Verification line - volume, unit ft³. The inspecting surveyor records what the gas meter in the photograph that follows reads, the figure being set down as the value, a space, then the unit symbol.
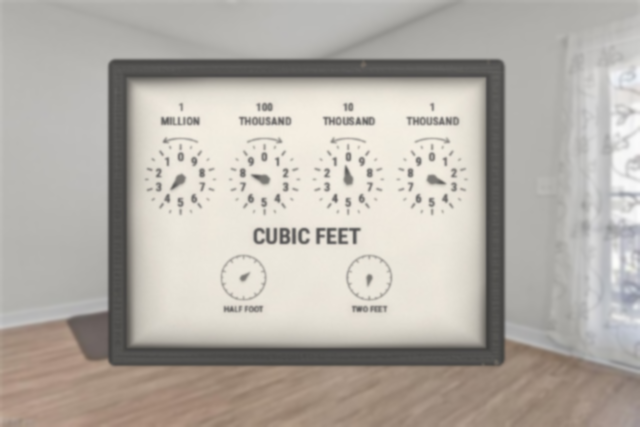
380300 ft³
